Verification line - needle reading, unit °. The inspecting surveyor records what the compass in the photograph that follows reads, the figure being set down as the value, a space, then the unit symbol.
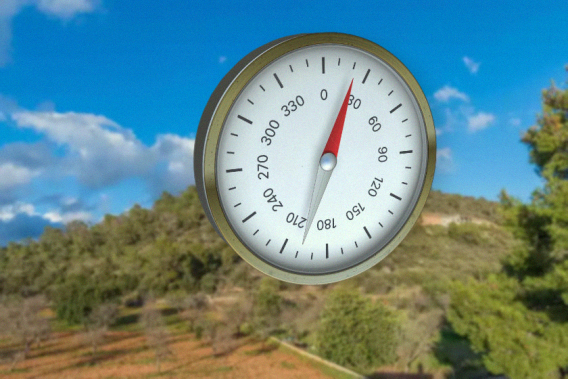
20 °
